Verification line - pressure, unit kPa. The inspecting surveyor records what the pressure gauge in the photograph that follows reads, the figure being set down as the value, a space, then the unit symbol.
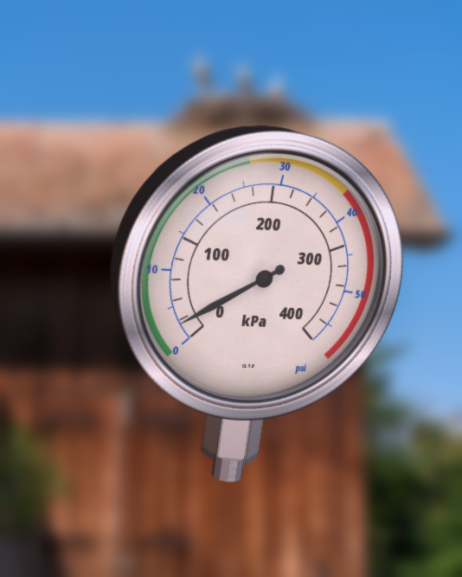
20 kPa
